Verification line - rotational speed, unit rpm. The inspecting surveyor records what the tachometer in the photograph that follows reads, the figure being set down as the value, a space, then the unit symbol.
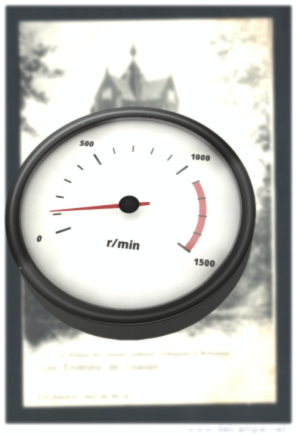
100 rpm
